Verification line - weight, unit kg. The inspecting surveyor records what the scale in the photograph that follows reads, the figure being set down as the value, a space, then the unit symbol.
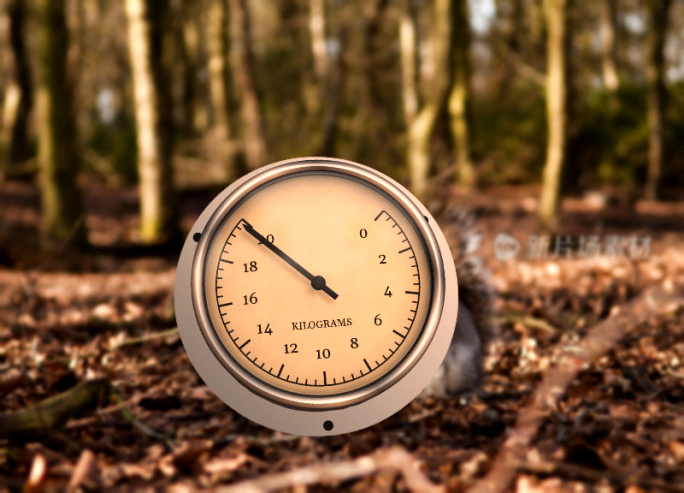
19.8 kg
